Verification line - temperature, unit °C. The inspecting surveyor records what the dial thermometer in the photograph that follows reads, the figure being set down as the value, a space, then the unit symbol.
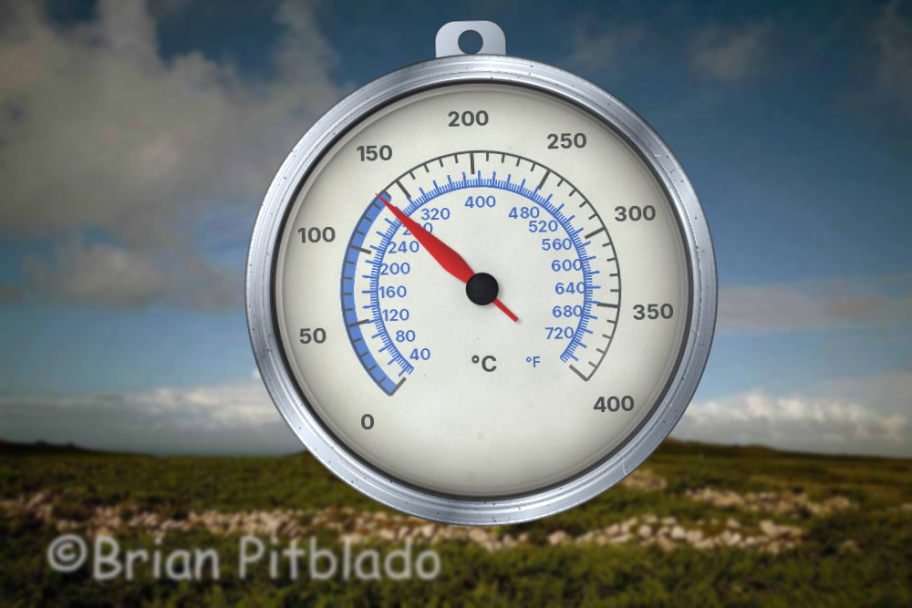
135 °C
